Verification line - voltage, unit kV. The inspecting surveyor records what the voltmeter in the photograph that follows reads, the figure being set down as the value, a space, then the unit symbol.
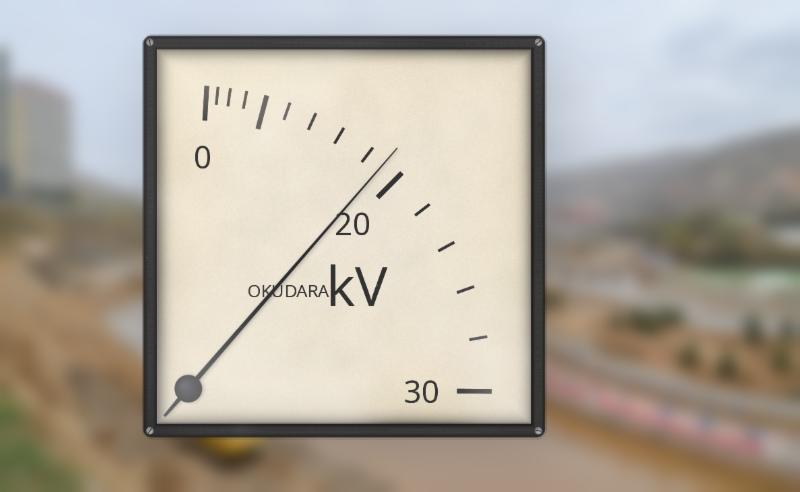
19 kV
